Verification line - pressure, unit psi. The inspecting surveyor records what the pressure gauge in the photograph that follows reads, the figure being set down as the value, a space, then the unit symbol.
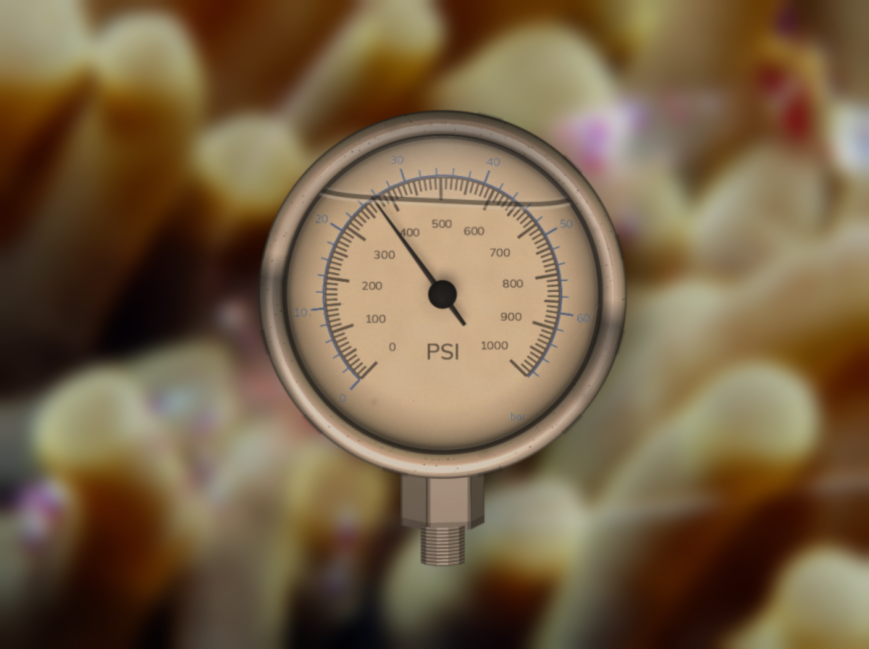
370 psi
